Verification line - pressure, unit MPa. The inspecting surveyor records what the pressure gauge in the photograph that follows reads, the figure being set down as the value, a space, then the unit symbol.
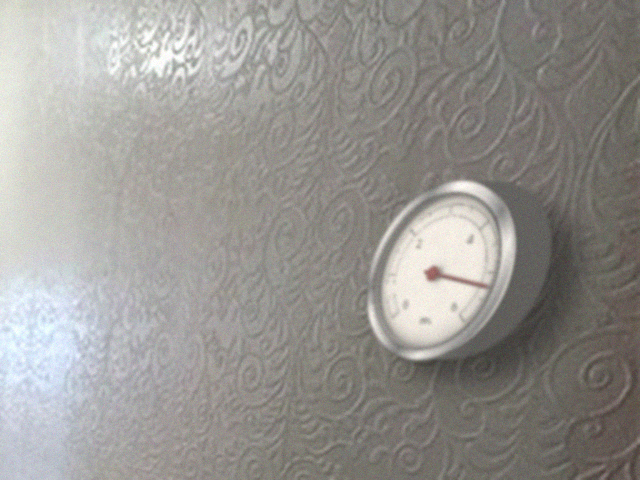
5.25 MPa
